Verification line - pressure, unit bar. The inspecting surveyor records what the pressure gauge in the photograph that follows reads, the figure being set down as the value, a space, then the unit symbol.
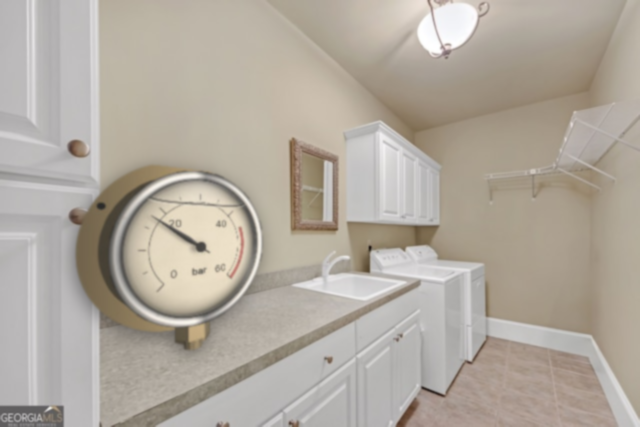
17.5 bar
